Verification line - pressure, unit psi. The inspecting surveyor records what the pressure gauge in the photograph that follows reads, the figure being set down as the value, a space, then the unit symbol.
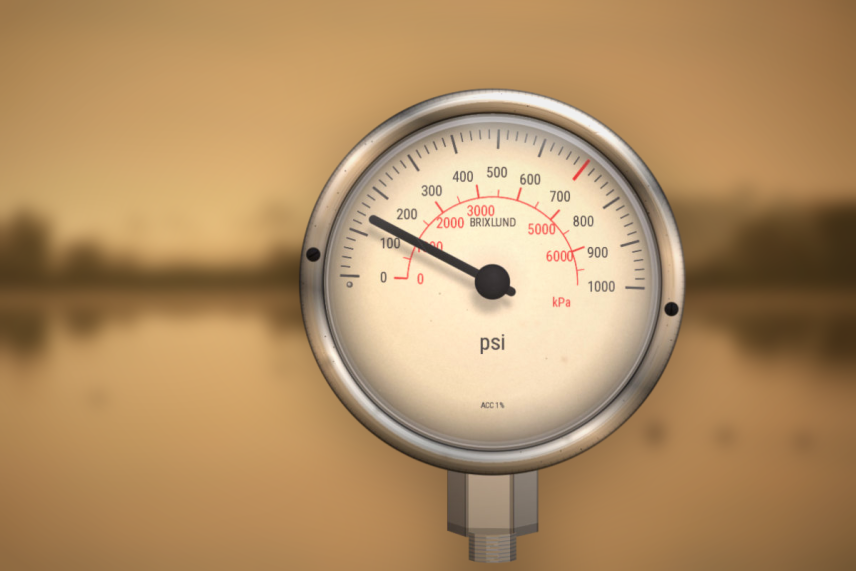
140 psi
